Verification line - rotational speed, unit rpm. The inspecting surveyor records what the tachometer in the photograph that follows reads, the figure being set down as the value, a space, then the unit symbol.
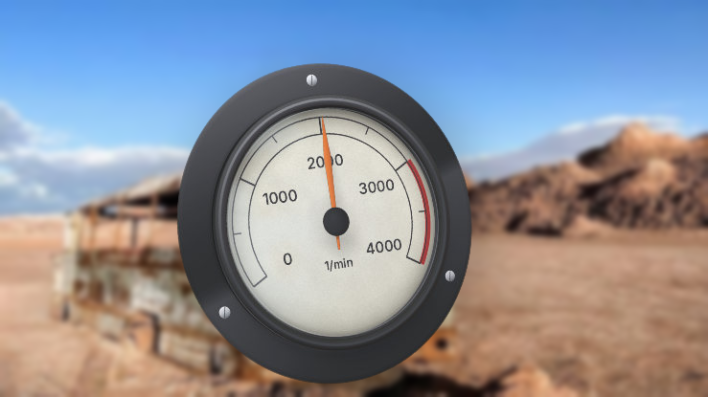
2000 rpm
